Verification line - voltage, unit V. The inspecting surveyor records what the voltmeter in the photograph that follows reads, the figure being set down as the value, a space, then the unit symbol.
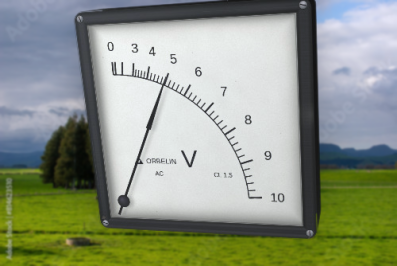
5 V
